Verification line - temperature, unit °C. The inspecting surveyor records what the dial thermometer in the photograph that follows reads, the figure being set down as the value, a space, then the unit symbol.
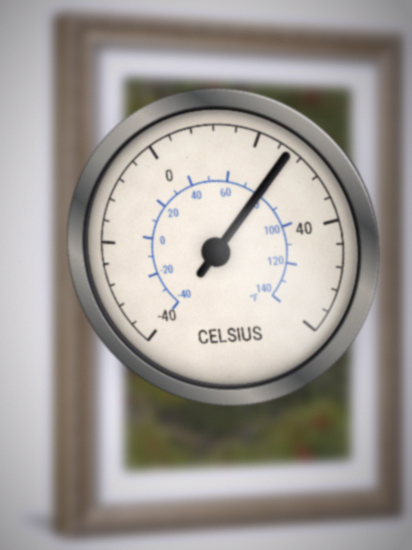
26 °C
